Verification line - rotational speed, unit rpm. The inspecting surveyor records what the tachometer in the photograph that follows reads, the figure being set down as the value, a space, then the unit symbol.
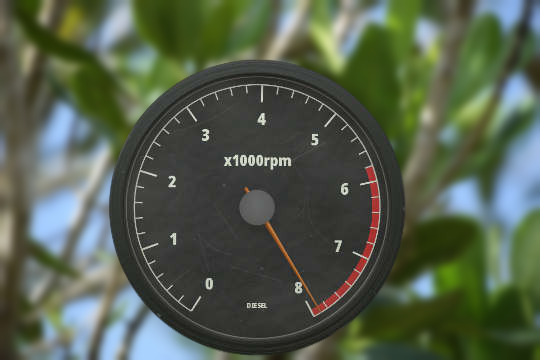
7900 rpm
